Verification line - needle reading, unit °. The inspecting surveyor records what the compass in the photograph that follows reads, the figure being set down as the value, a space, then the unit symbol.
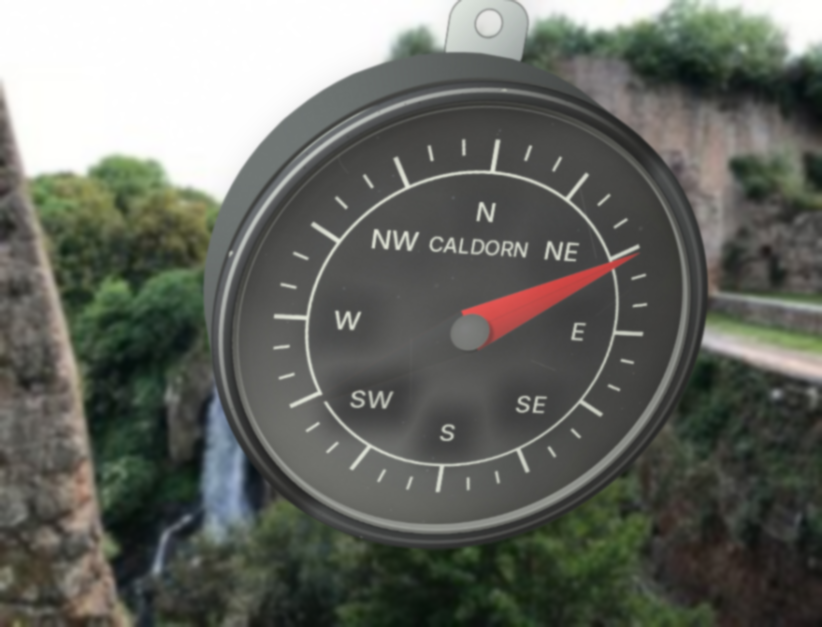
60 °
